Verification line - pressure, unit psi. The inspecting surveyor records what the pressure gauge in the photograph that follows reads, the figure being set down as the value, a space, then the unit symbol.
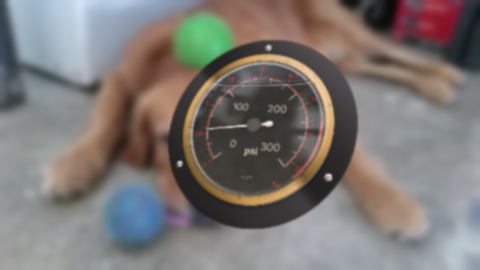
40 psi
